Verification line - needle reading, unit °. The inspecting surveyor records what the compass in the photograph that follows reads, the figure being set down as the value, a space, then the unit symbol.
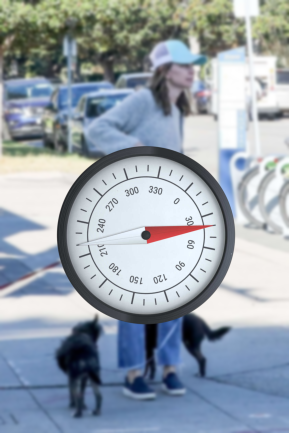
40 °
